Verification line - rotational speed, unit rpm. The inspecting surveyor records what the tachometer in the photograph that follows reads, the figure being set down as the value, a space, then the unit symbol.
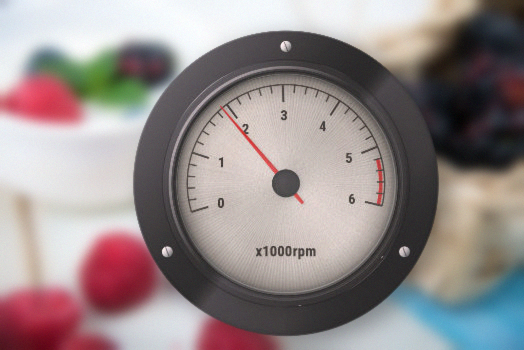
1900 rpm
